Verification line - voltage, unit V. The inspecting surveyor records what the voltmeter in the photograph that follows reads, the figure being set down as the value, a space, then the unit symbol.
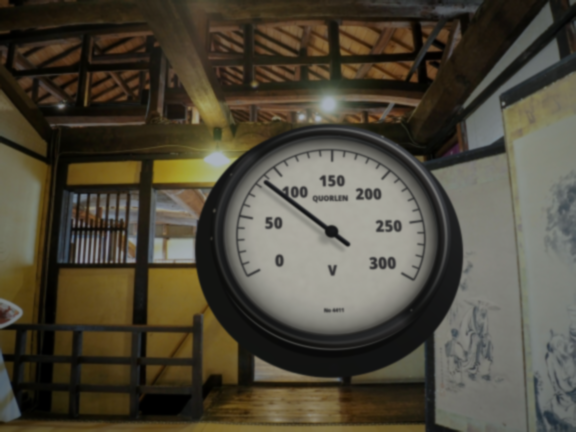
85 V
